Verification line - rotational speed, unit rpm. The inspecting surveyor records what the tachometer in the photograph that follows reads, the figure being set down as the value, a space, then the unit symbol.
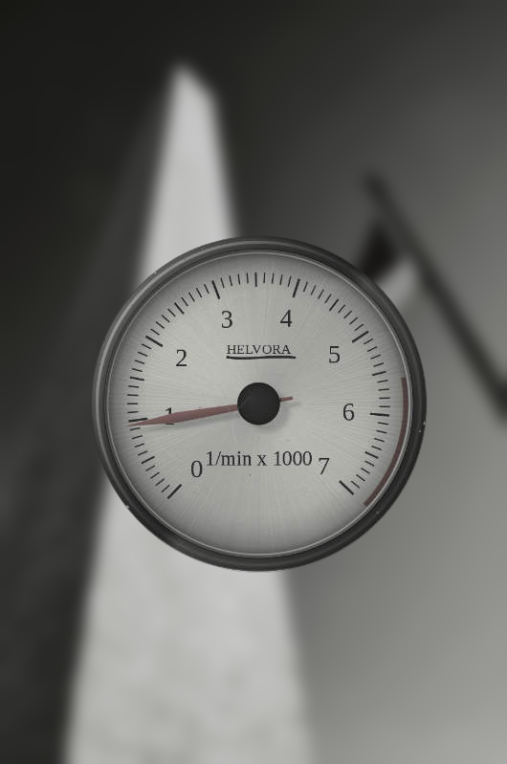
950 rpm
